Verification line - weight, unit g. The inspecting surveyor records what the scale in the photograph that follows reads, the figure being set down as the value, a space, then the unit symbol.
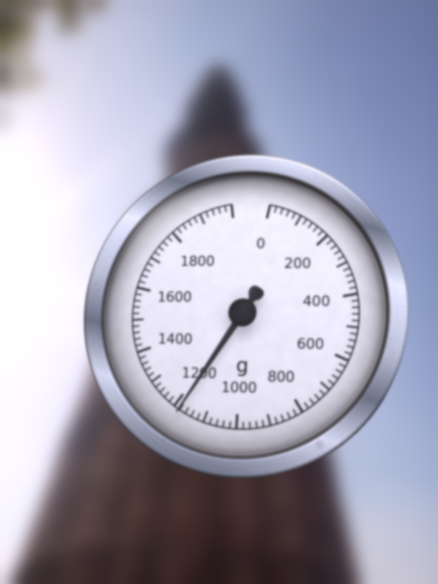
1180 g
